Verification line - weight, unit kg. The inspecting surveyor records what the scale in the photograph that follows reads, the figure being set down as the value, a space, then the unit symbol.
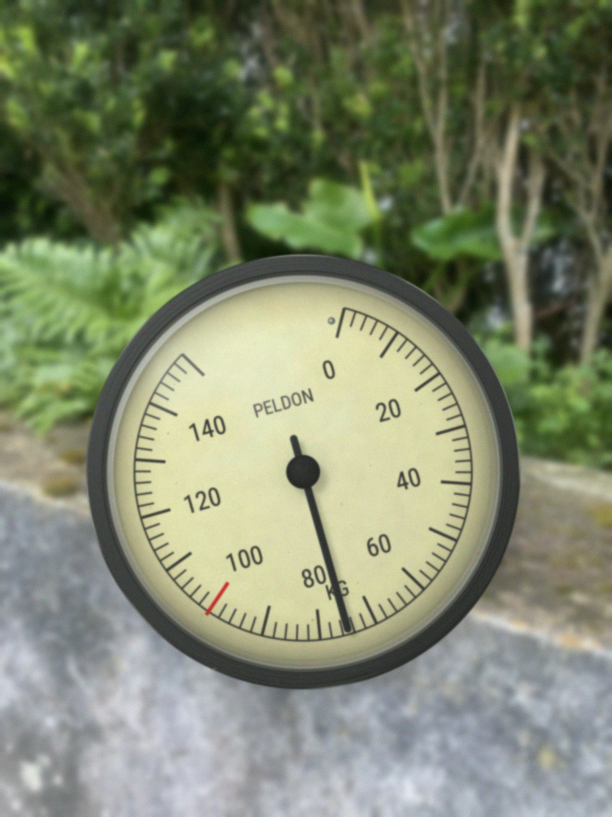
75 kg
